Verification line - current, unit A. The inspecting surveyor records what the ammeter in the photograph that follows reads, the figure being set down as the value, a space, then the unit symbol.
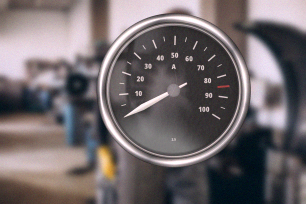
0 A
